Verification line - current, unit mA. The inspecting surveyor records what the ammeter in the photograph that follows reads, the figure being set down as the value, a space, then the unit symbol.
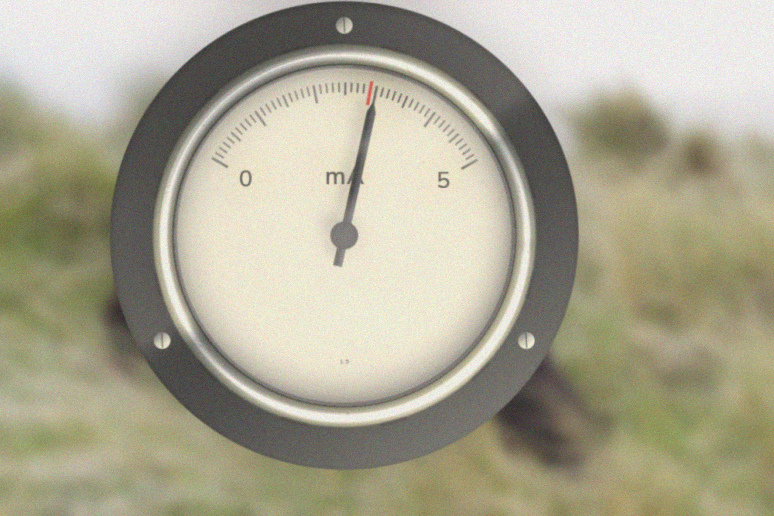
3 mA
